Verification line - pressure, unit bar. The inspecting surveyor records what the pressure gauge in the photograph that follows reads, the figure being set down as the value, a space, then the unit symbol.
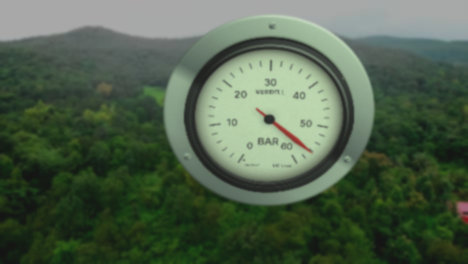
56 bar
